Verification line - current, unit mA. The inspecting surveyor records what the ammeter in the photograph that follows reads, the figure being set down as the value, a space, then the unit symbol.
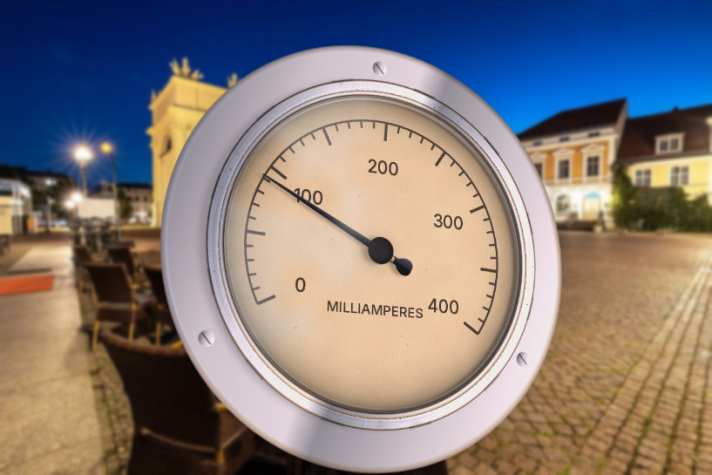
90 mA
